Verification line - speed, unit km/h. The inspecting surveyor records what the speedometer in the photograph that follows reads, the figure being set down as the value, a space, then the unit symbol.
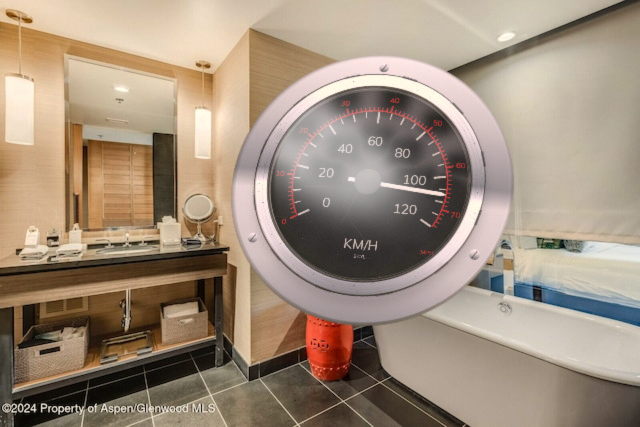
107.5 km/h
